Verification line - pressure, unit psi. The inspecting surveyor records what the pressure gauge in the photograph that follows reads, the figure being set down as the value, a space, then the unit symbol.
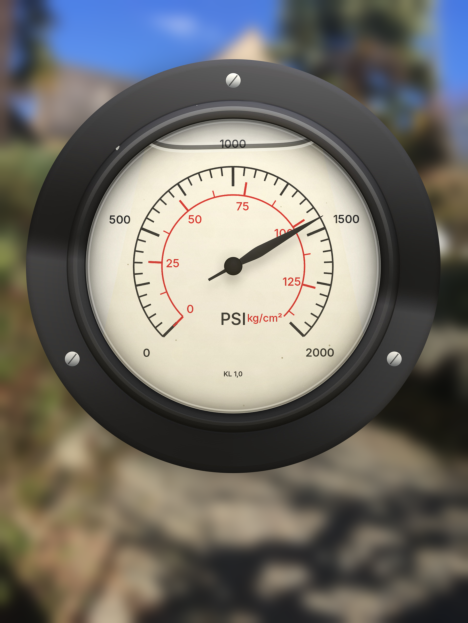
1450 psi
